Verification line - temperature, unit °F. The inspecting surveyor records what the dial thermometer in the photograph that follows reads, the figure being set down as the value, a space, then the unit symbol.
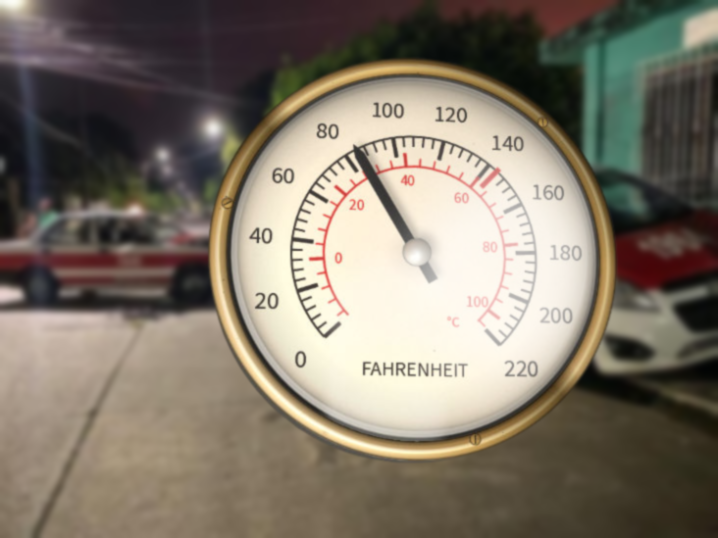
84 °F
